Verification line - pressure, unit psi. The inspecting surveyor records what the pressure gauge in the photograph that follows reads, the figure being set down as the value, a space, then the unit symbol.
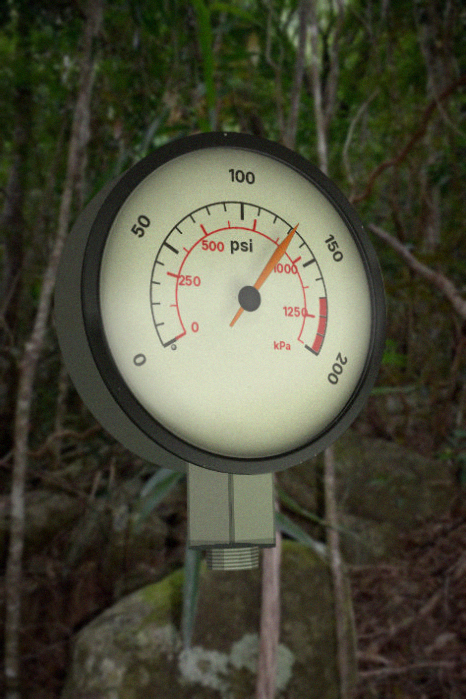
130 psi
